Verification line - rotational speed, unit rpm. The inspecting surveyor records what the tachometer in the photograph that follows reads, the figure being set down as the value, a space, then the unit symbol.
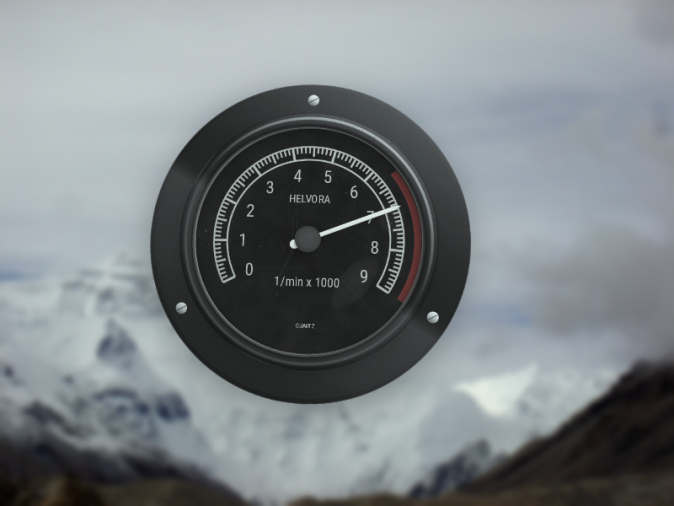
7000 rpm
